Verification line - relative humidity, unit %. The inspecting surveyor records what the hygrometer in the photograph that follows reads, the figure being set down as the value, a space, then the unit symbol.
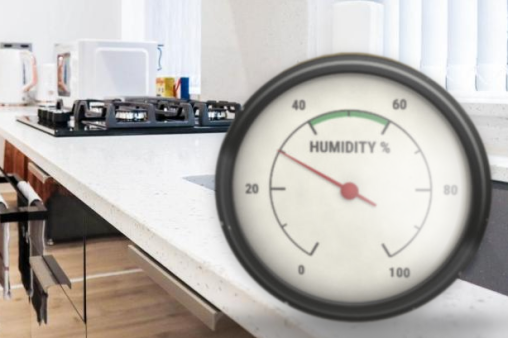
30 %
